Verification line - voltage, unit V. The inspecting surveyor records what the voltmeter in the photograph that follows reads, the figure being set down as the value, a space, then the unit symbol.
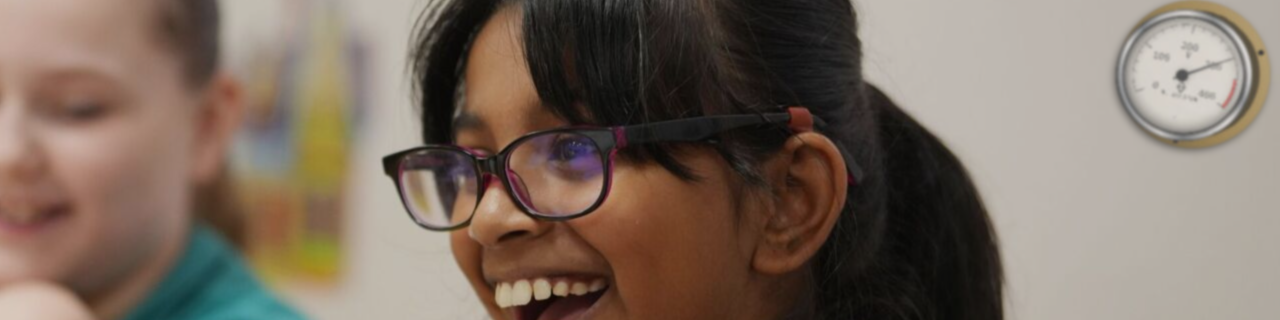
300 V
